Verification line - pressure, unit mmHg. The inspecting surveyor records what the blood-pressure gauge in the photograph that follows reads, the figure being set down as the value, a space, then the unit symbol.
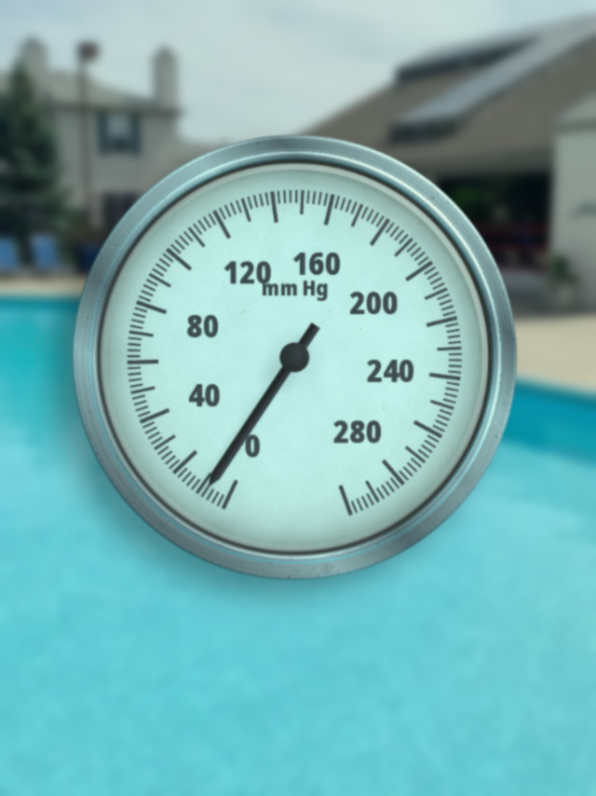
8 mmHg
